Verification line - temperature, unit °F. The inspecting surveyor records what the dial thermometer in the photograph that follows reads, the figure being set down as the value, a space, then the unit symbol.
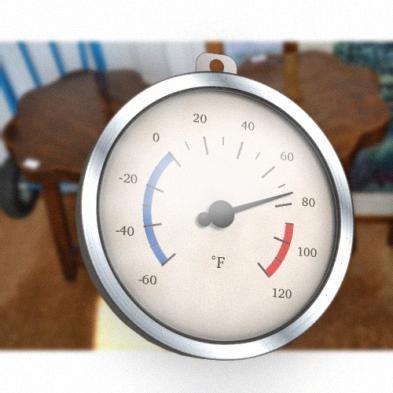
75 °F
